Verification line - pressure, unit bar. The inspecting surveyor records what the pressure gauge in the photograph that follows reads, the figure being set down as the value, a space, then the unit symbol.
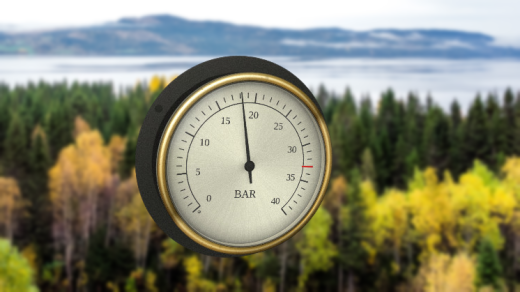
18 bar
